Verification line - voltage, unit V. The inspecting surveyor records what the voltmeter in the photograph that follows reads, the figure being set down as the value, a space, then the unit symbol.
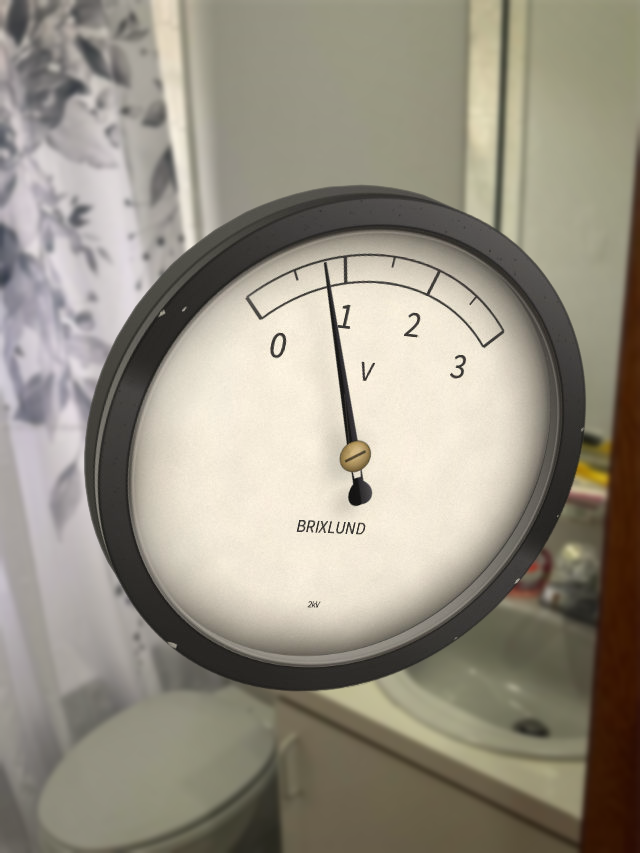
0.75 V
